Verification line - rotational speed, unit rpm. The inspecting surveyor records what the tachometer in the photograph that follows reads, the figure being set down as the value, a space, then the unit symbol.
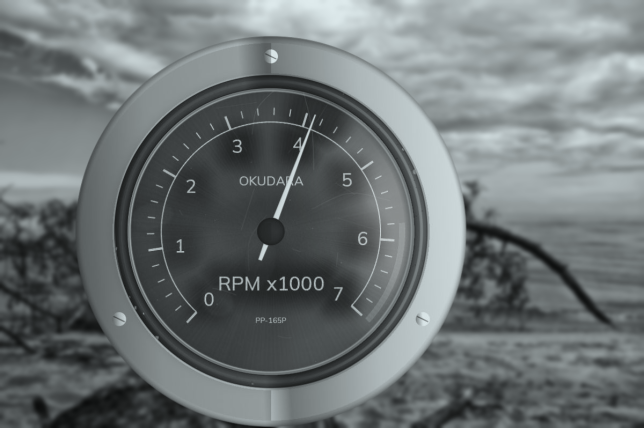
4100 rpm
